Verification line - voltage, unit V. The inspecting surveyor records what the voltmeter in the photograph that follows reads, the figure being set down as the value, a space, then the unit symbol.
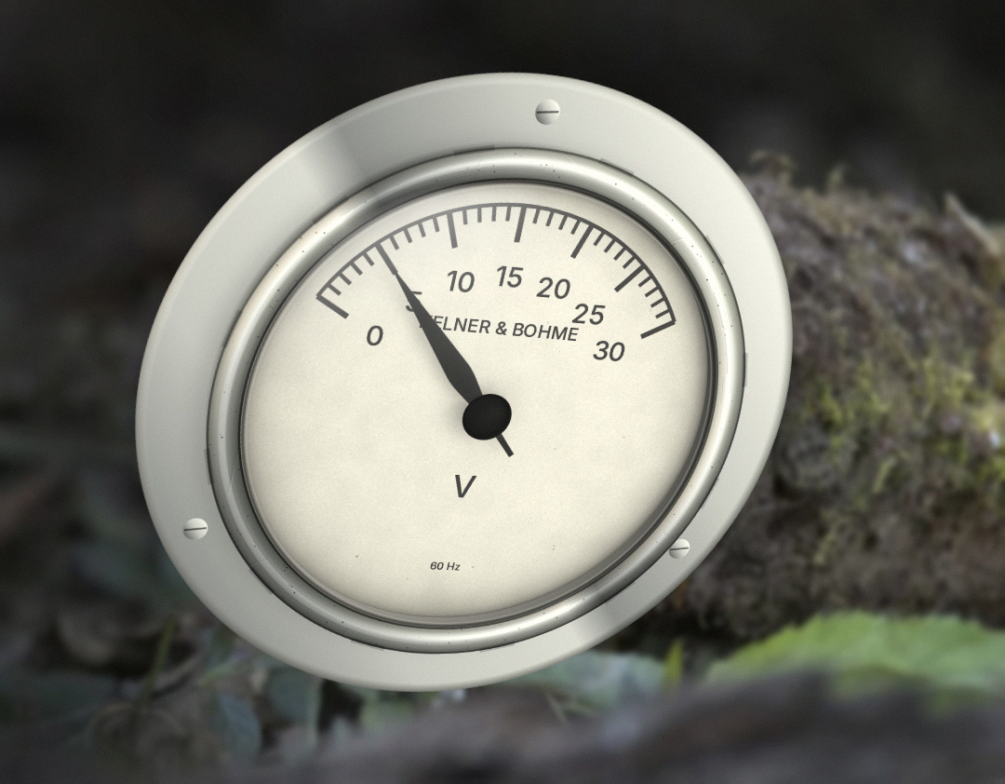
5 V
